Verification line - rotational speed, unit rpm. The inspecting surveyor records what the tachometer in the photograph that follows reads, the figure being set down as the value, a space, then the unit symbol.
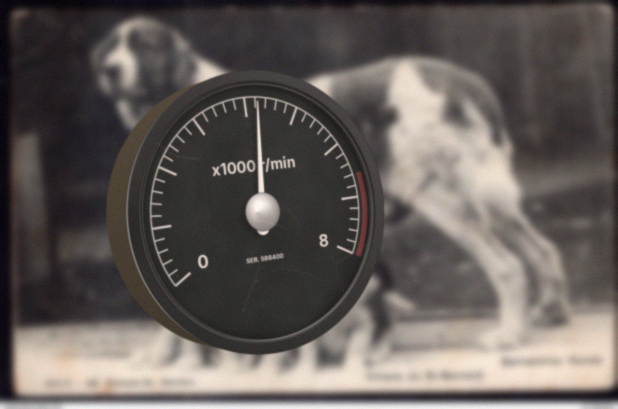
4200 rpm
